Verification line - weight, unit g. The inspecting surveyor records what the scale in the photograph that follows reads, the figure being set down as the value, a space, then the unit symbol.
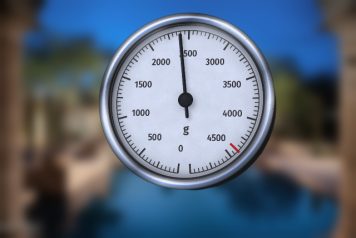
2400 g
